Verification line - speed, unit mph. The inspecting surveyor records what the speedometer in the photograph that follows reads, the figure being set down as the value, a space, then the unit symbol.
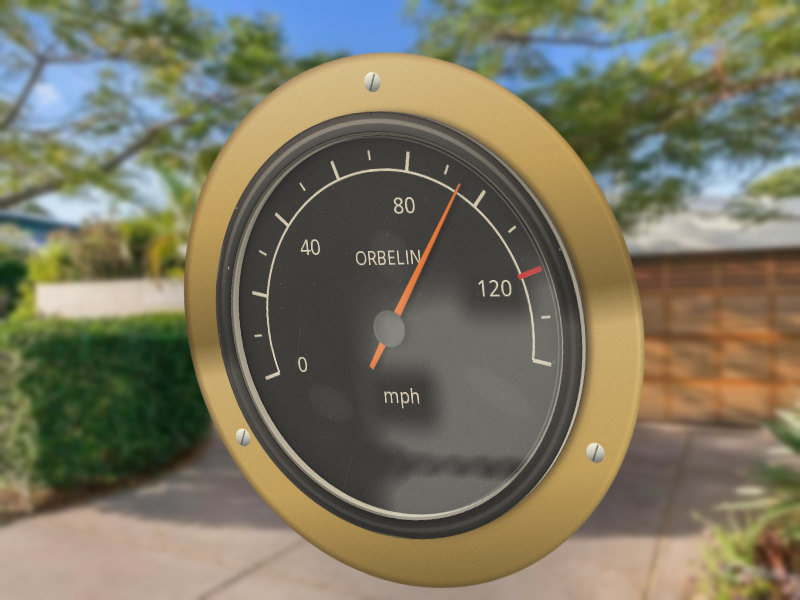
95 mph
